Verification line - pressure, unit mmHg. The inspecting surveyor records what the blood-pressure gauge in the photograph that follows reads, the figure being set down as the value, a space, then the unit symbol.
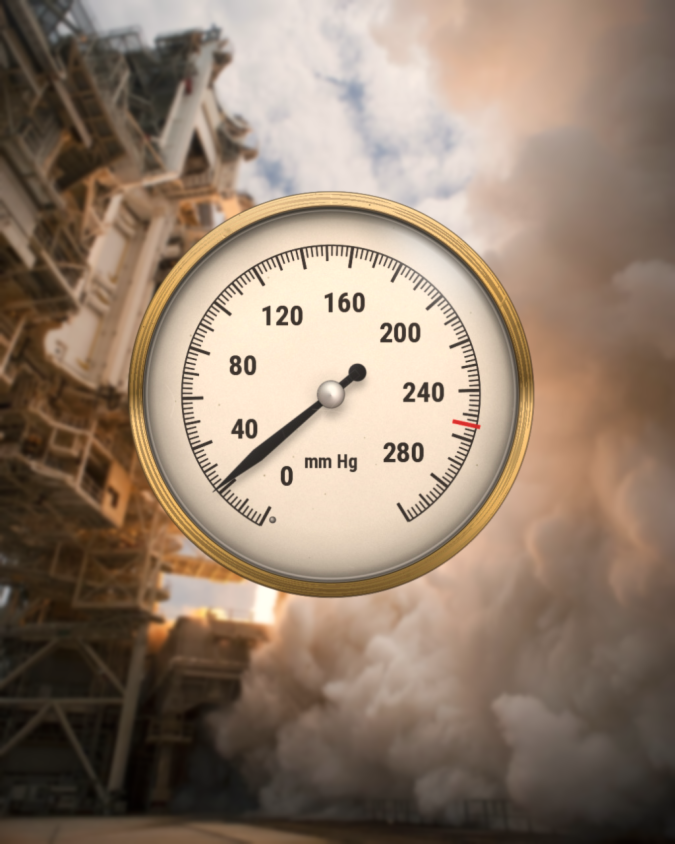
22 mmHg
